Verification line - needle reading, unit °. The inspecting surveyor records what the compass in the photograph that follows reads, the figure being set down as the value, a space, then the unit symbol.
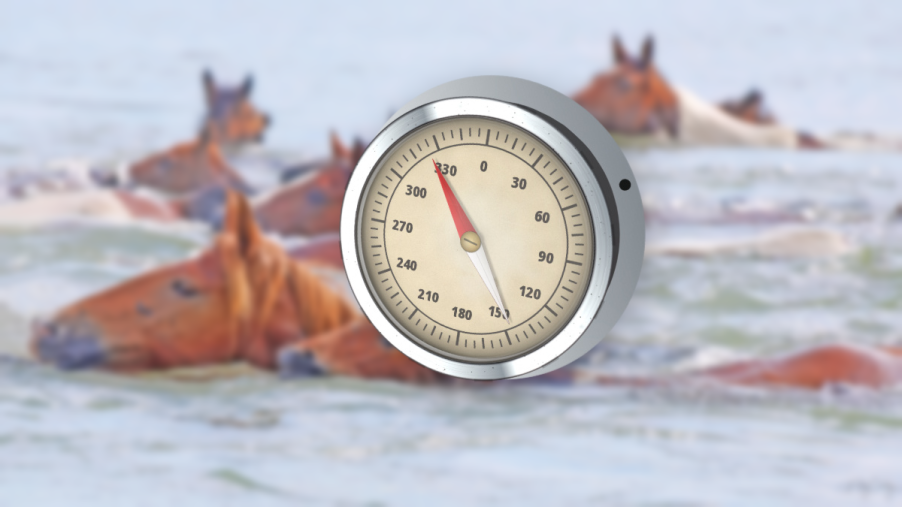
325 °
